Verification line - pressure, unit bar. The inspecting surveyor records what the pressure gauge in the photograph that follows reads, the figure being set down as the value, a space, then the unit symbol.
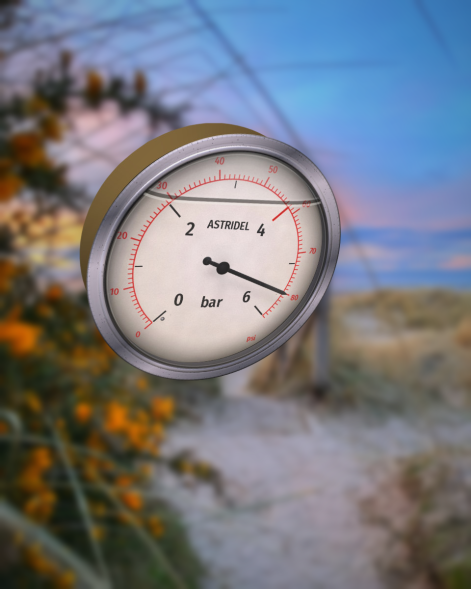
5.5 bar
